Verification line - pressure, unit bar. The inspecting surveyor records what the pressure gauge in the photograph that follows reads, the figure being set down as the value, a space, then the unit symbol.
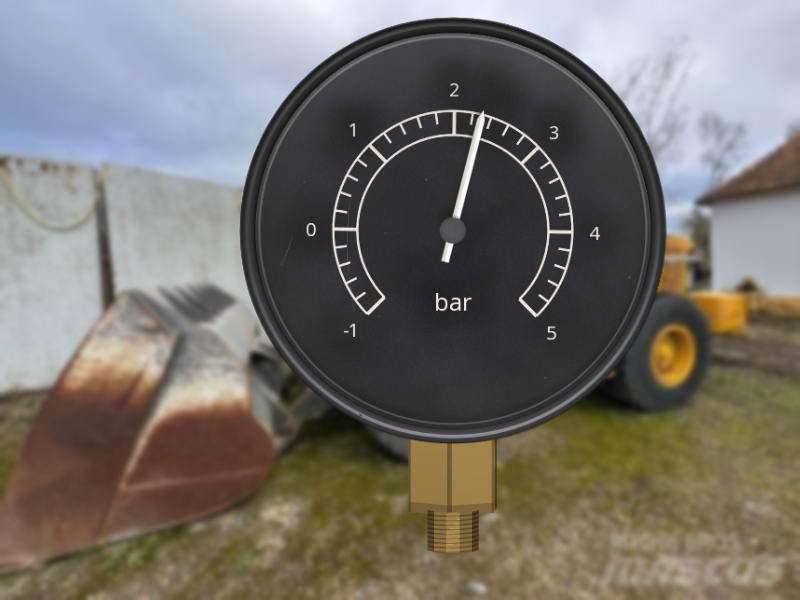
2.3 bar
